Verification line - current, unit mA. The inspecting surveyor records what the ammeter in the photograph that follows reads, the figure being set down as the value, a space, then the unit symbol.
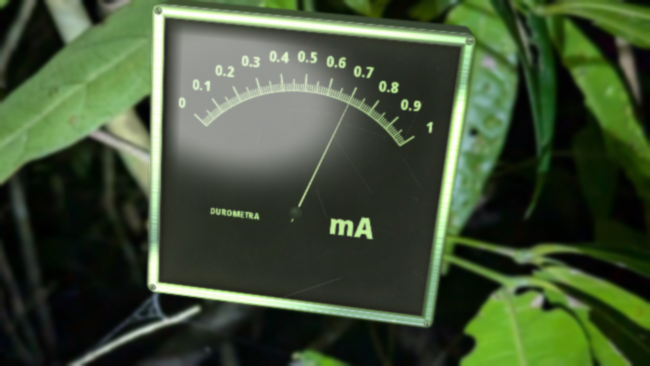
0.7 mA
